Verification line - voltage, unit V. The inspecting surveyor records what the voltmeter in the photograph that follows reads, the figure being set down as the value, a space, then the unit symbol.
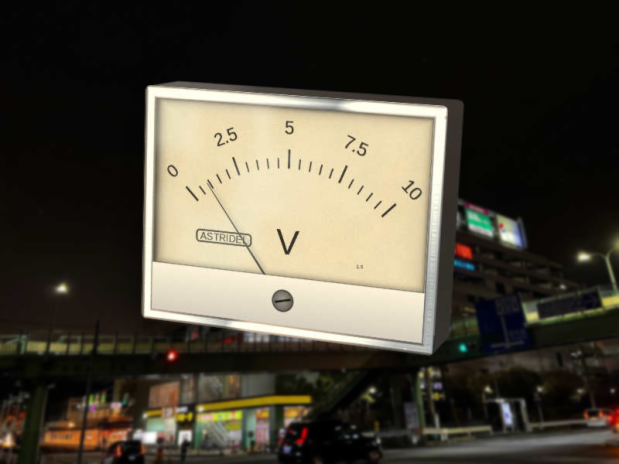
1 V
